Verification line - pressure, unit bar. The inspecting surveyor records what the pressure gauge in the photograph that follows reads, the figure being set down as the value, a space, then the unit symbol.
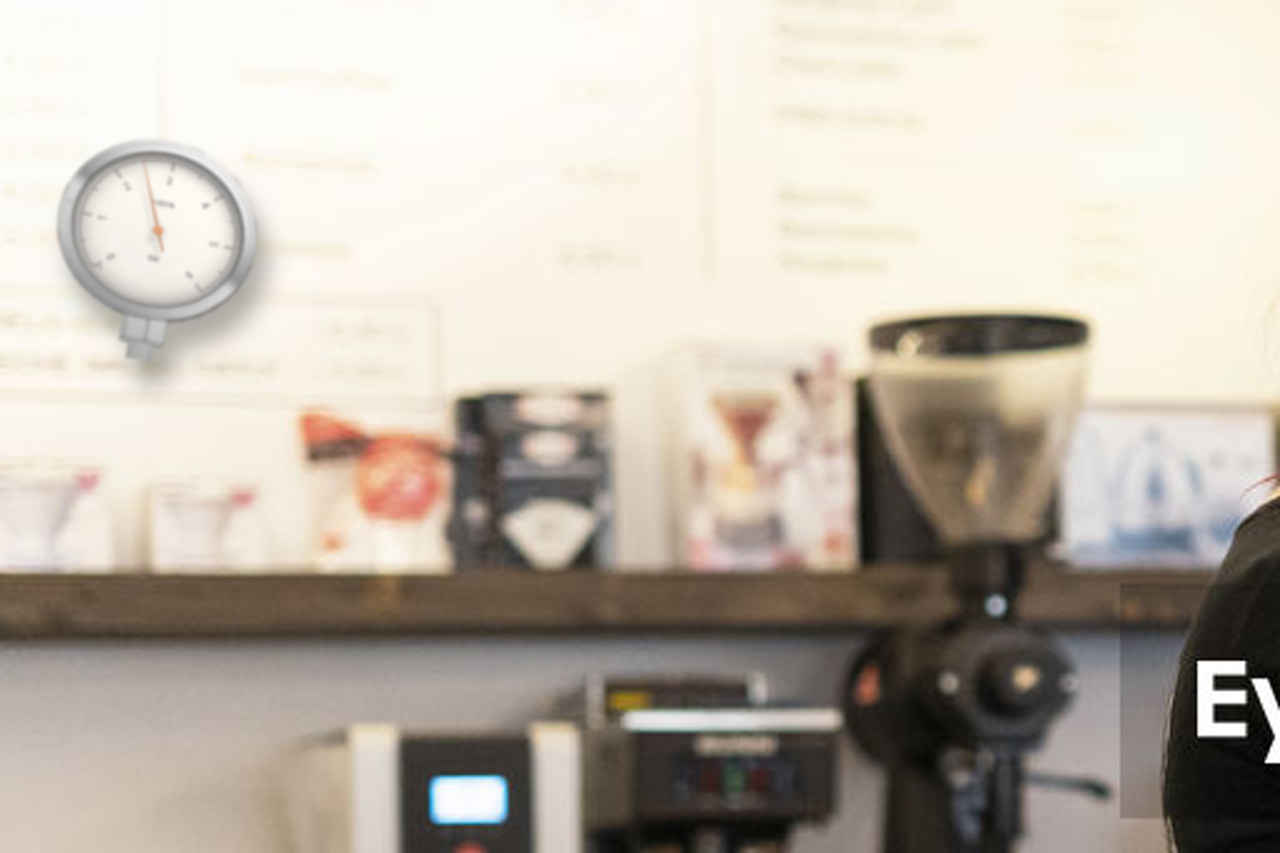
2.5 bar
